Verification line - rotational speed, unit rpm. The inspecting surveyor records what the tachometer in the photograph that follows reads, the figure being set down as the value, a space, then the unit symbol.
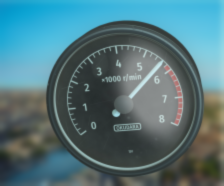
5600 rpm
